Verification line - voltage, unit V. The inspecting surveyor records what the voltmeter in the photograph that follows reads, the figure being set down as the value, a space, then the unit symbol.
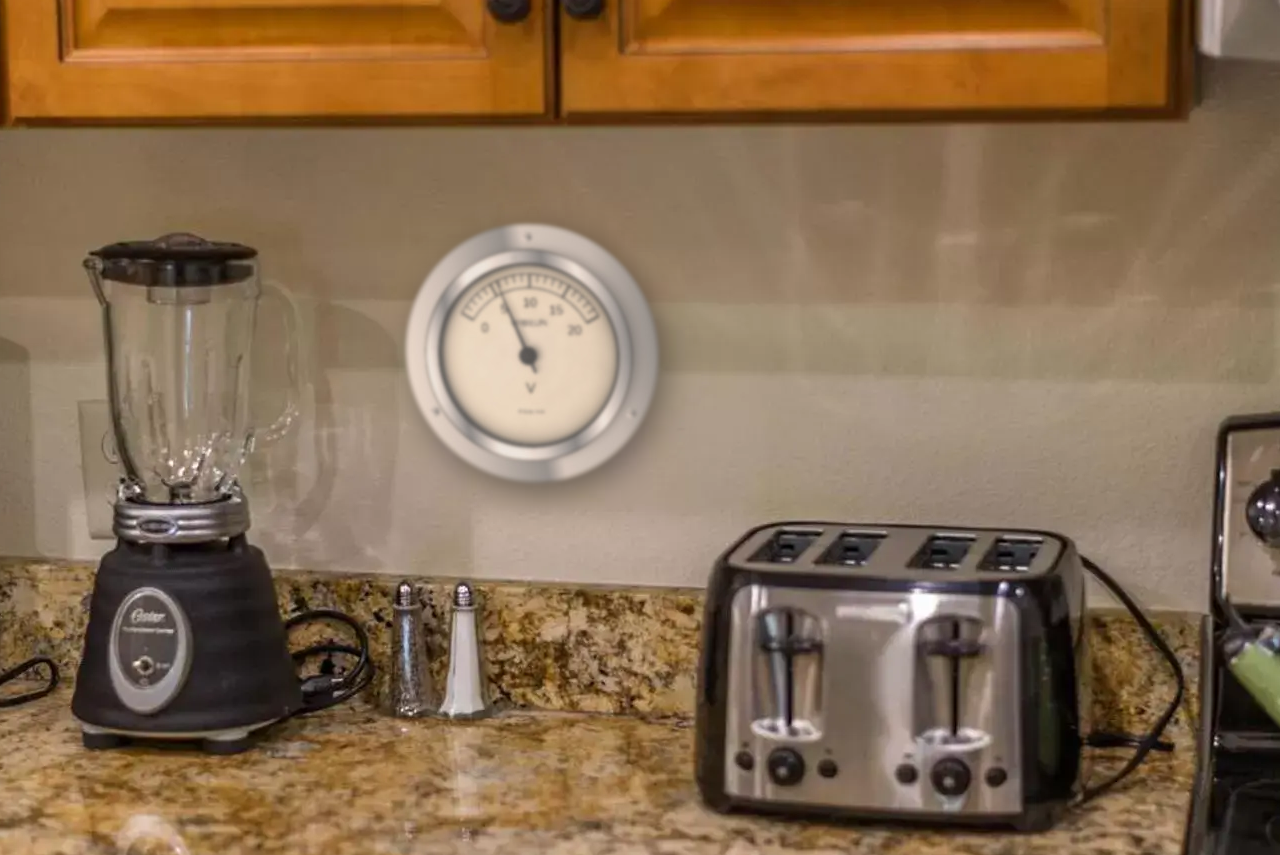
6 V
